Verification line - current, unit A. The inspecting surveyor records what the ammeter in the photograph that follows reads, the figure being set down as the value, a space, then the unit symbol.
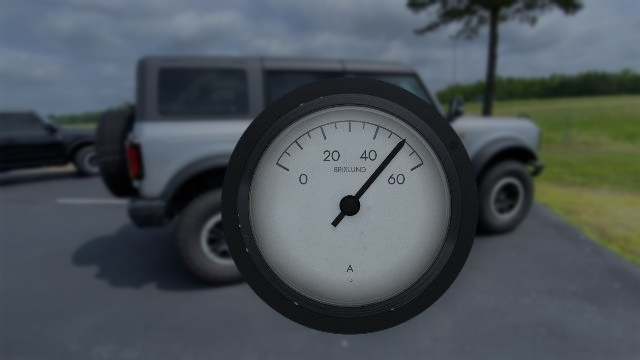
50 A
